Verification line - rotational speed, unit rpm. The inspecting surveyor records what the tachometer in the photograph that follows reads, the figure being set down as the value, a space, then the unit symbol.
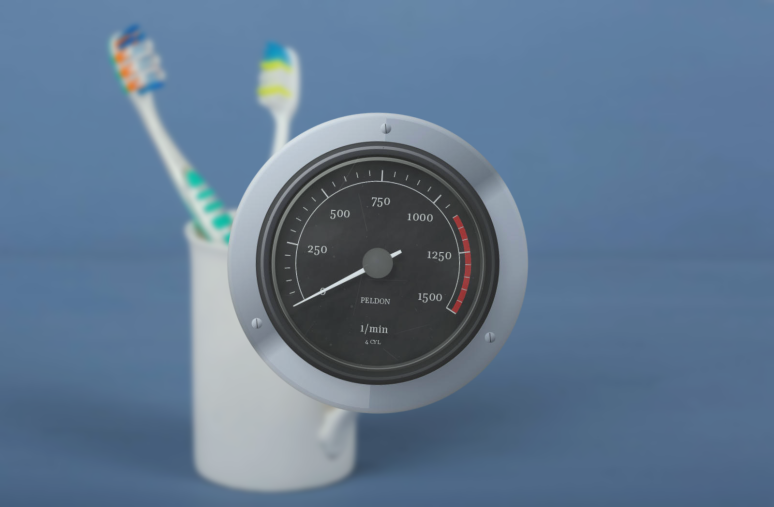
0 rpm
